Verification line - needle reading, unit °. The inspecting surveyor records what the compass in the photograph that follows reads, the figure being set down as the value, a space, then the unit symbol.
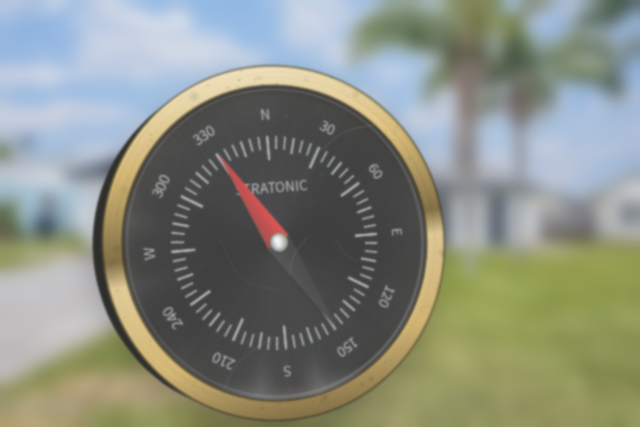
330 °
